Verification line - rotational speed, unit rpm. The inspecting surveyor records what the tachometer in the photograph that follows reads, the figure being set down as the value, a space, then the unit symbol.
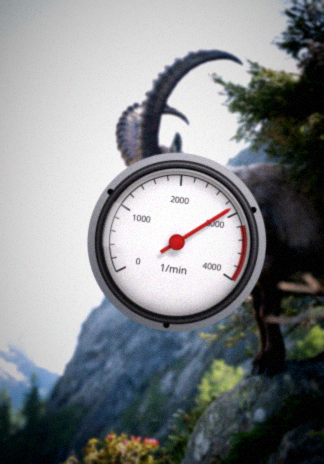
2900 rpm
